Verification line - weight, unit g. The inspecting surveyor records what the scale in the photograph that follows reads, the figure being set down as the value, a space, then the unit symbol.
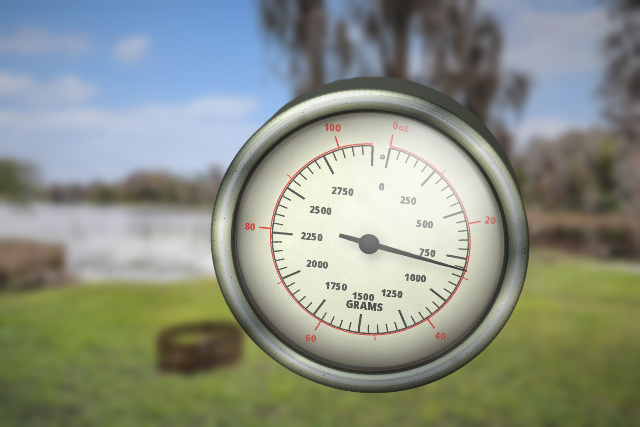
800 g
